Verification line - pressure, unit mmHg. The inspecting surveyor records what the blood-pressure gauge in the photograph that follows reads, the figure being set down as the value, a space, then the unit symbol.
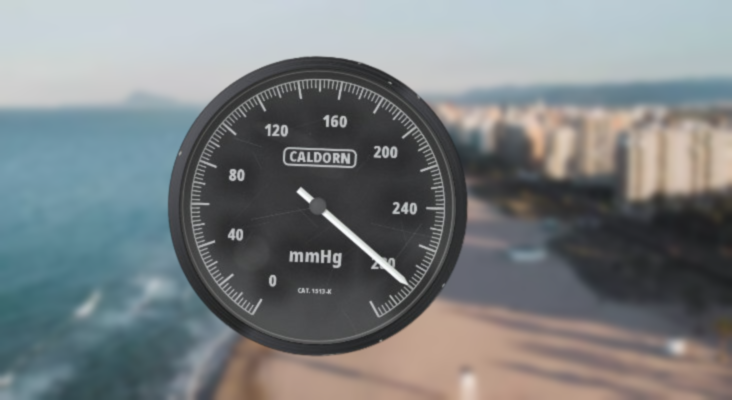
280 mmHg
